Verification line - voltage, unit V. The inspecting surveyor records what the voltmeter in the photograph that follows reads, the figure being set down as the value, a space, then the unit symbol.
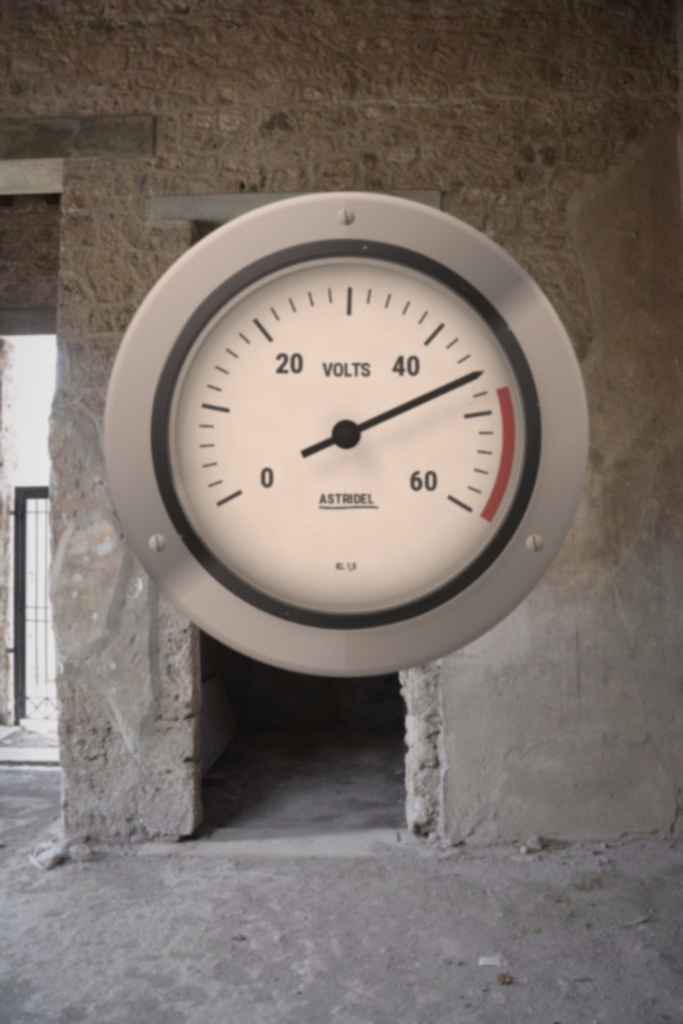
46 V
